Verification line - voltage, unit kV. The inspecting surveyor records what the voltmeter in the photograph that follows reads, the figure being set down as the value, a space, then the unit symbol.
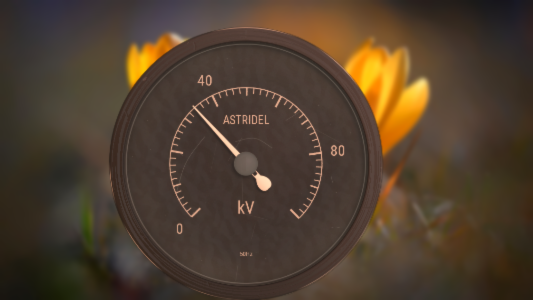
34 kV
